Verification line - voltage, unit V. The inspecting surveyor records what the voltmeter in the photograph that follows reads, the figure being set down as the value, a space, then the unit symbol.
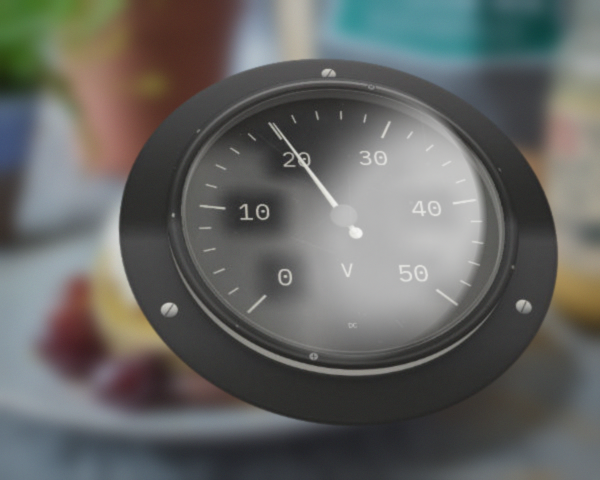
20 V
